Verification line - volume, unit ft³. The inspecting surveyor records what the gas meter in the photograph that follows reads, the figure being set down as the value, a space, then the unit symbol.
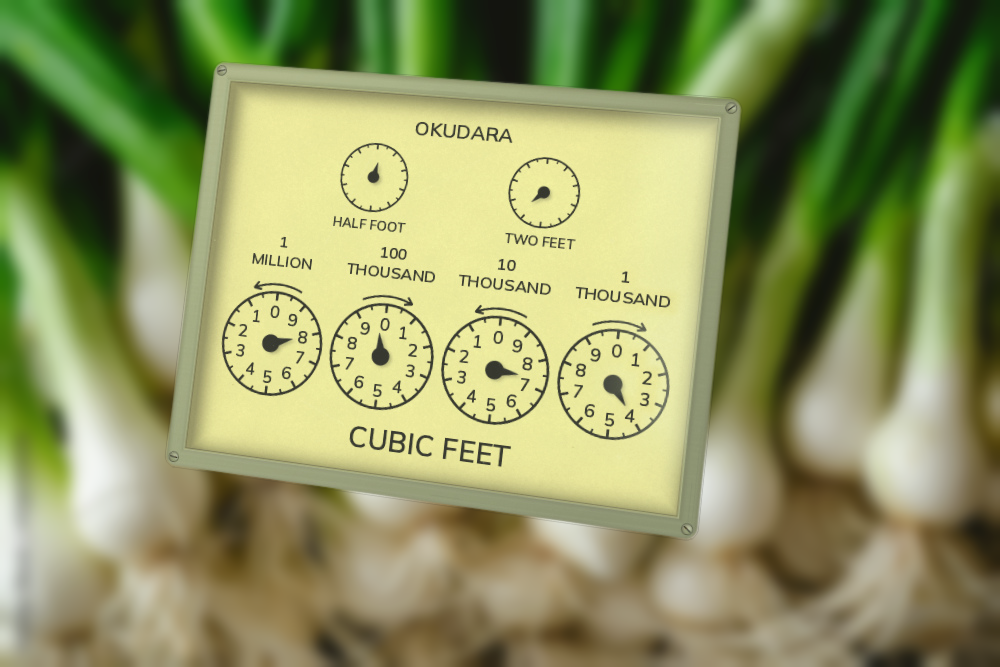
797400 ft³
